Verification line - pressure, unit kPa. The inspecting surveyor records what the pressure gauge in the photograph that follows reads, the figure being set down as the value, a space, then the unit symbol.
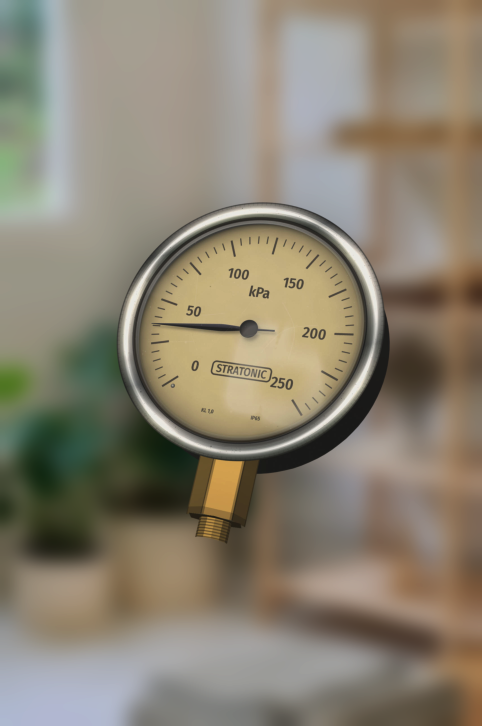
35 kPa
